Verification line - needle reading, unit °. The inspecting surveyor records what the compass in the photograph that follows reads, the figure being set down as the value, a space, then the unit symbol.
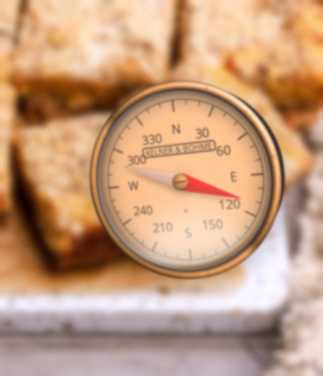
110 °
